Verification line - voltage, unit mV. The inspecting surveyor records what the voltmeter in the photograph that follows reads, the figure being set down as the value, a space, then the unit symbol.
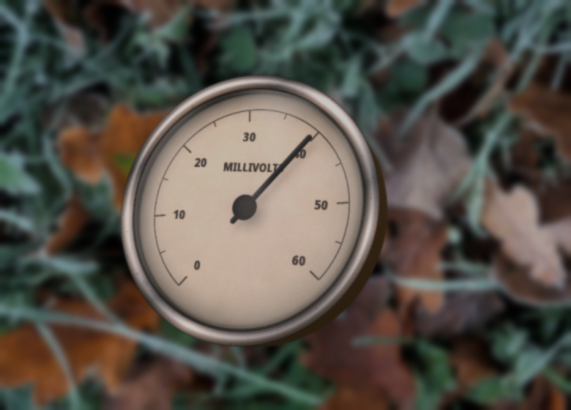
40 mV
